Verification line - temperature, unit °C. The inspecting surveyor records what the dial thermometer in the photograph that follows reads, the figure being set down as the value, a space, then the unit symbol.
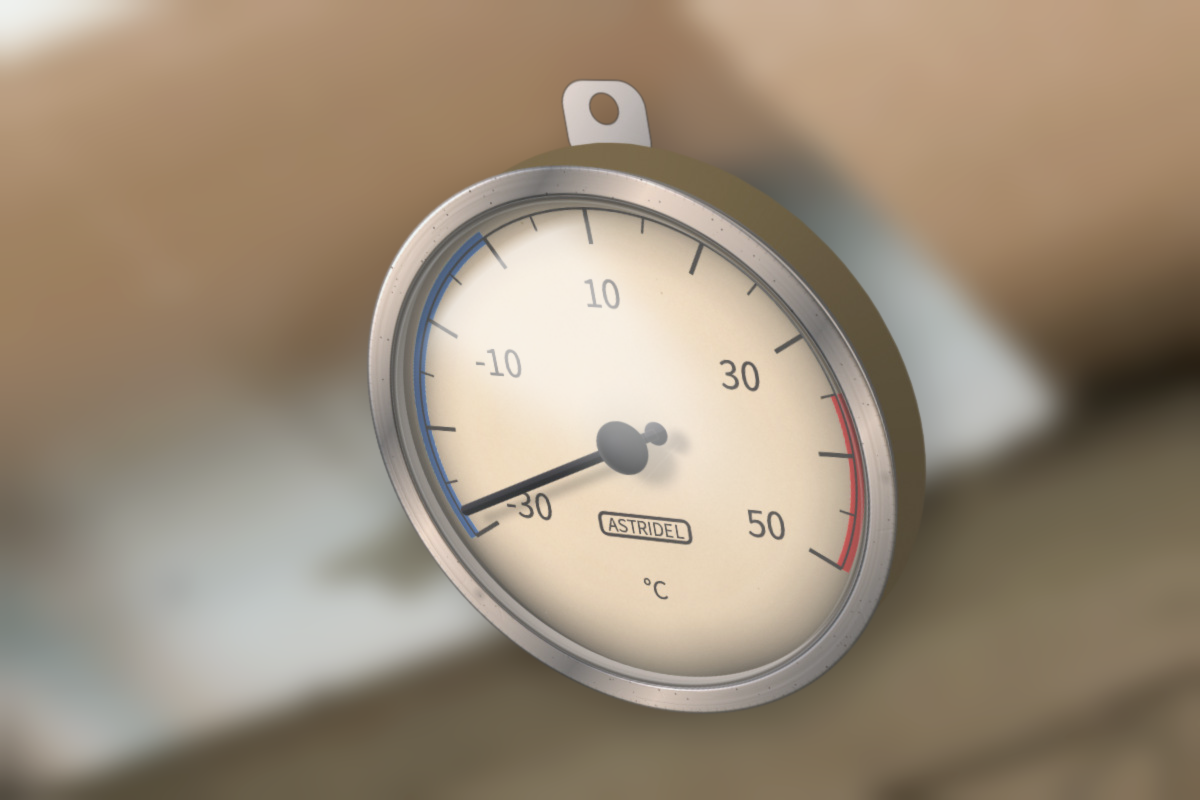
-27.5 °C
